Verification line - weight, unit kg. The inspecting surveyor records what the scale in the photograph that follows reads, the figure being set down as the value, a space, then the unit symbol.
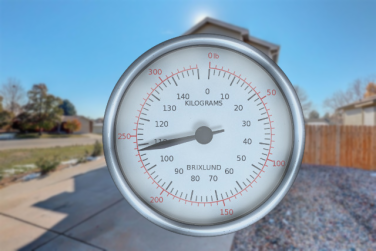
108 kg
